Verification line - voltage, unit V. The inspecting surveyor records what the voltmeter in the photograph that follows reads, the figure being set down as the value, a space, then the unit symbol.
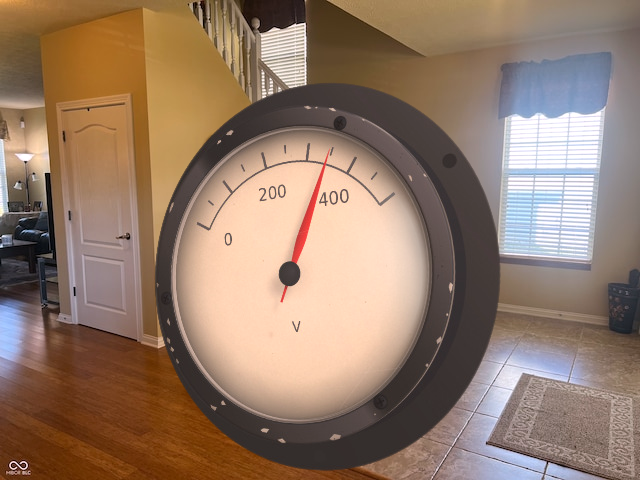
350 V
